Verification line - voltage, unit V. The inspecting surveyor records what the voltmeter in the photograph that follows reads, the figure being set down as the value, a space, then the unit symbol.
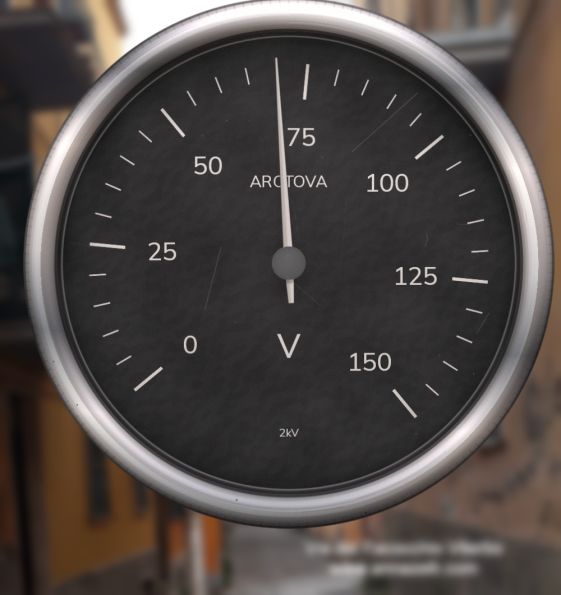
70 V
